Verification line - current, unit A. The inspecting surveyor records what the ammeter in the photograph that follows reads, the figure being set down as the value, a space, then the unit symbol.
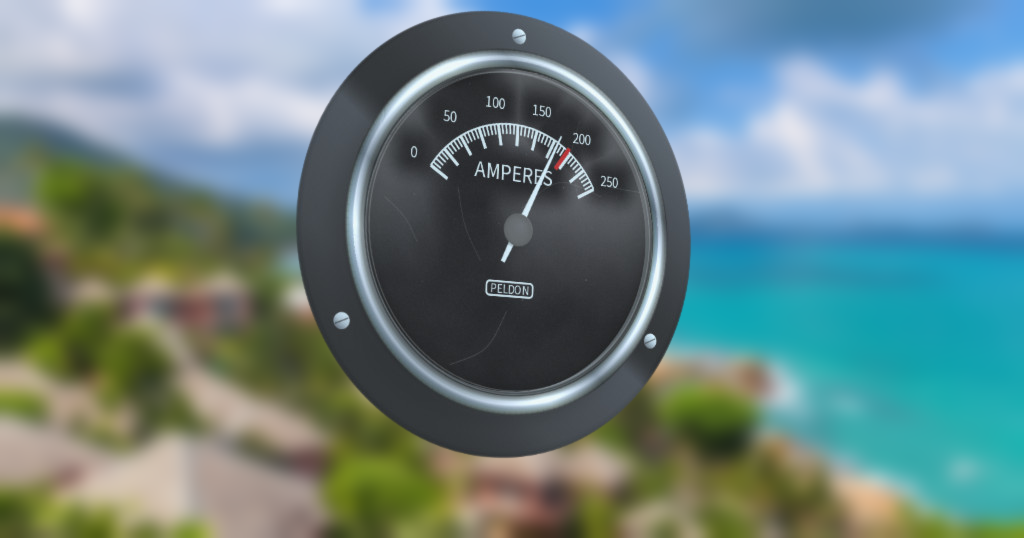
175 A
